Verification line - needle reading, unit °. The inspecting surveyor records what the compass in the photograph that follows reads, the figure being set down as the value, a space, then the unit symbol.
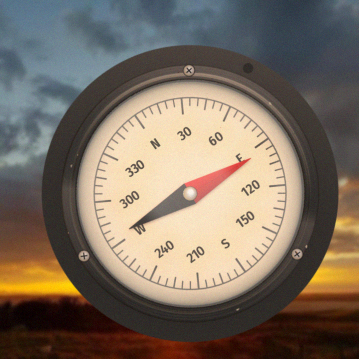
95 °
